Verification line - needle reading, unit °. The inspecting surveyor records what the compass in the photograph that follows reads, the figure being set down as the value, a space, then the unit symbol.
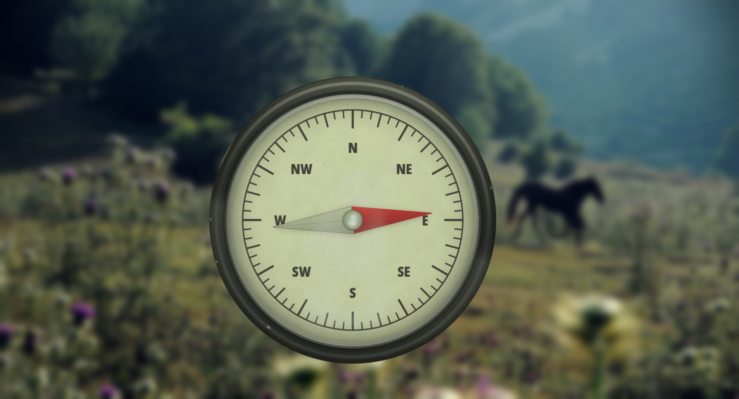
85 °
